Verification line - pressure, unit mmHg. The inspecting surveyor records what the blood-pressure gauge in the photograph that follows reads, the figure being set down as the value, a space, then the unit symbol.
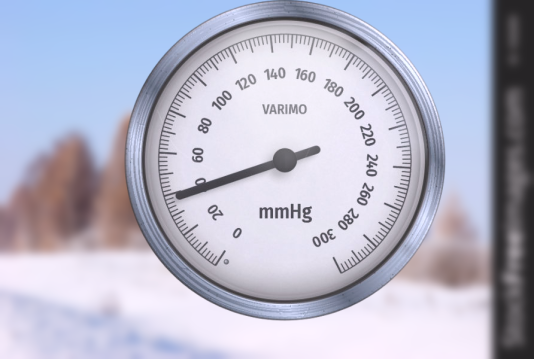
38 mmHg
